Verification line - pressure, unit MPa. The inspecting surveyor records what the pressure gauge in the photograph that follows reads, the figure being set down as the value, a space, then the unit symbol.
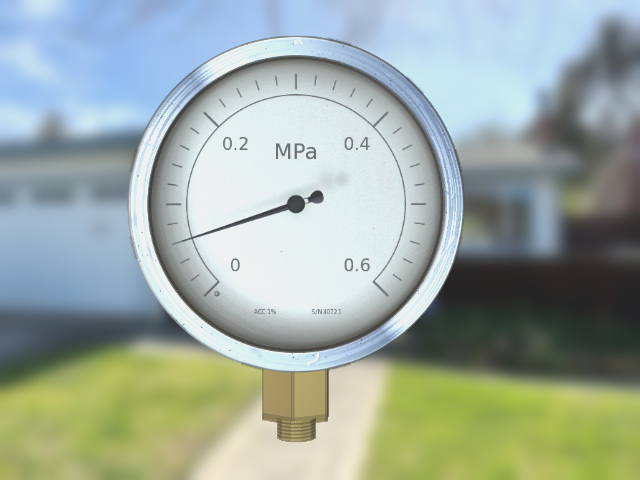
0.06 MPa
